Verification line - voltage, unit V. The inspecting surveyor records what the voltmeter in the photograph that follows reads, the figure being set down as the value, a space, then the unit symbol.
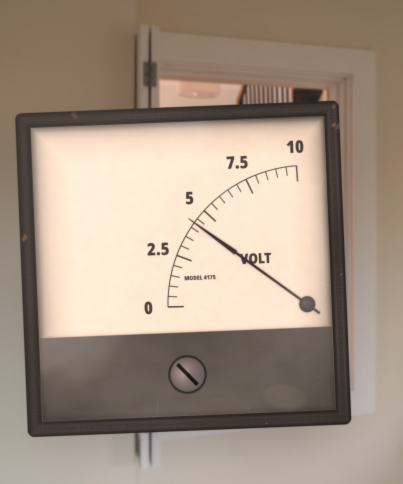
4.25 V
